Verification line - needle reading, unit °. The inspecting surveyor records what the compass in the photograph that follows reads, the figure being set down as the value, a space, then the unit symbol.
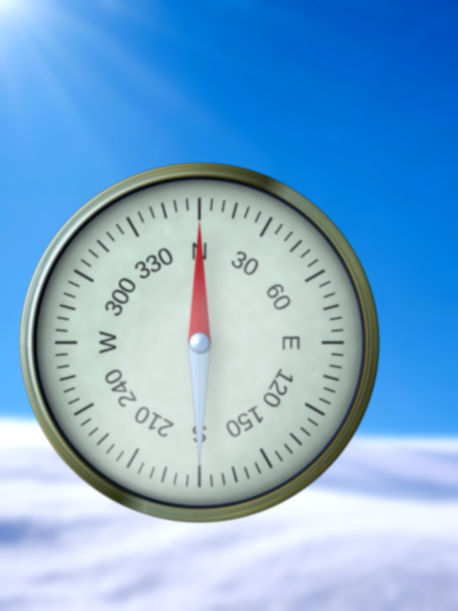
0 °
